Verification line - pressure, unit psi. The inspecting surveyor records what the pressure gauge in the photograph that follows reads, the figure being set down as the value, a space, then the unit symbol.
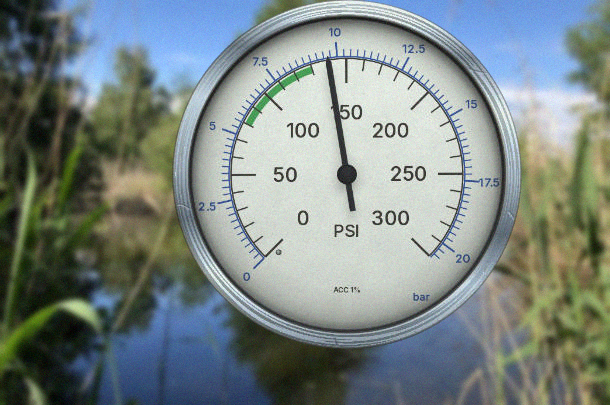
140 psi
